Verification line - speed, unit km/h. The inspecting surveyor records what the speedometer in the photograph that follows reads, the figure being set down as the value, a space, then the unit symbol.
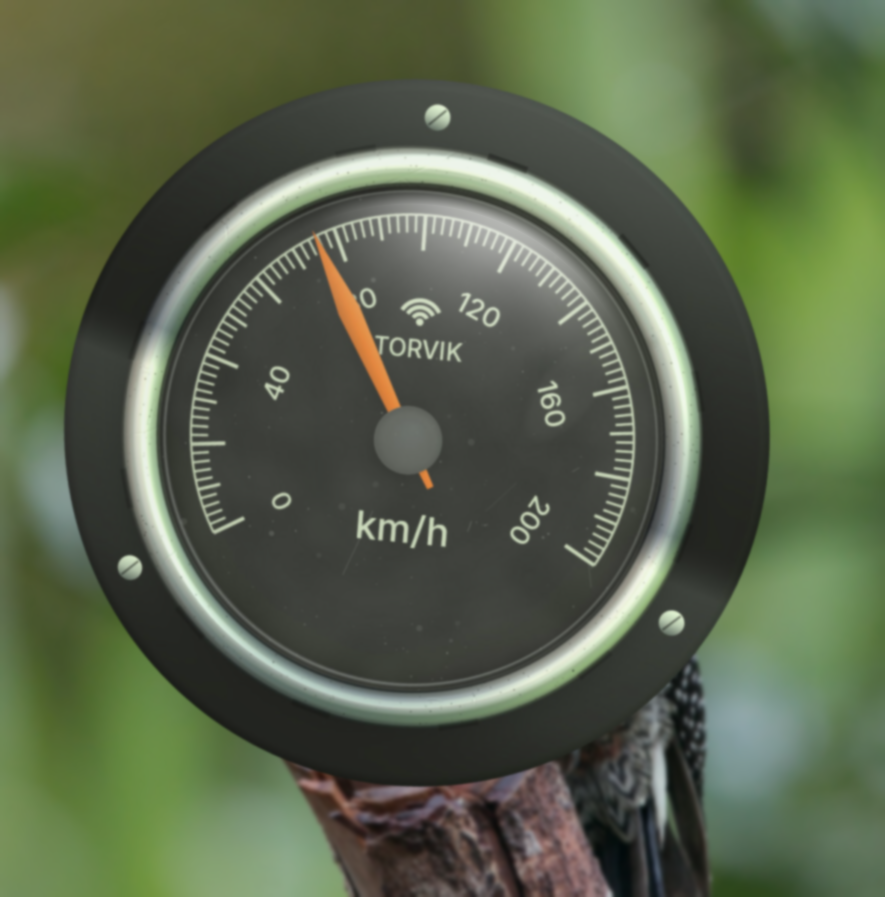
76 km/h
